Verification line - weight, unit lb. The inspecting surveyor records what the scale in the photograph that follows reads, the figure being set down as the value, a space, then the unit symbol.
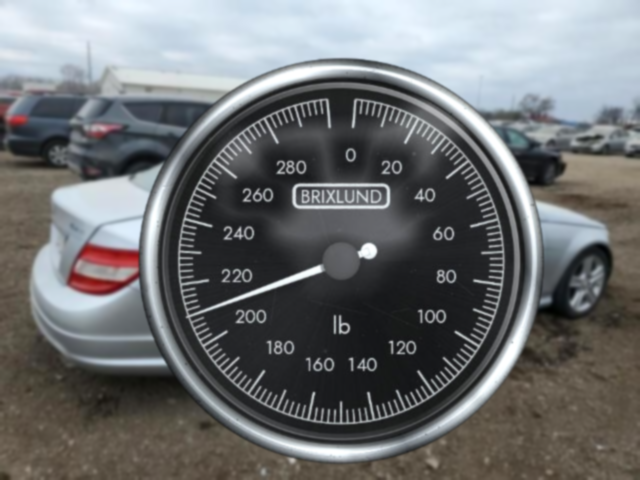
210 lb
